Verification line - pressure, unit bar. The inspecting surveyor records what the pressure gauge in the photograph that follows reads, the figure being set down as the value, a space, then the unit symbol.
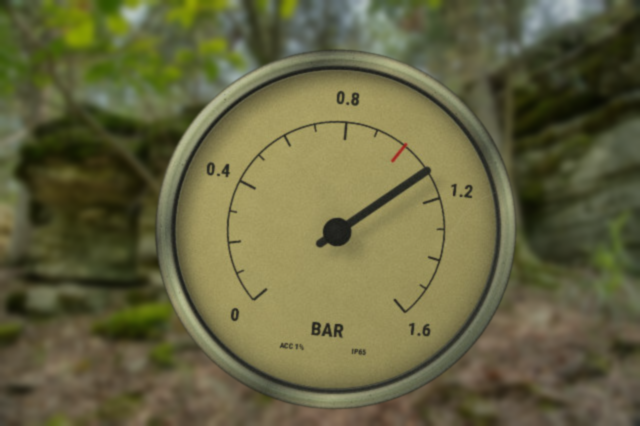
1.1 bar
